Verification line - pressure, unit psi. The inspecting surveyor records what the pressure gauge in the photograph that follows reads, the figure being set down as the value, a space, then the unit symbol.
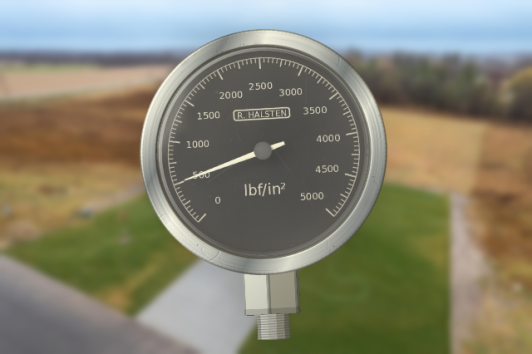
500 psi
